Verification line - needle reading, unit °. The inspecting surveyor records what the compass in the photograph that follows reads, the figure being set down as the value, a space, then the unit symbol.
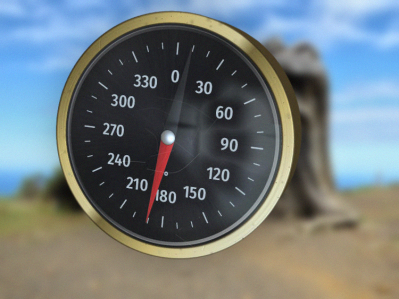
190 °
